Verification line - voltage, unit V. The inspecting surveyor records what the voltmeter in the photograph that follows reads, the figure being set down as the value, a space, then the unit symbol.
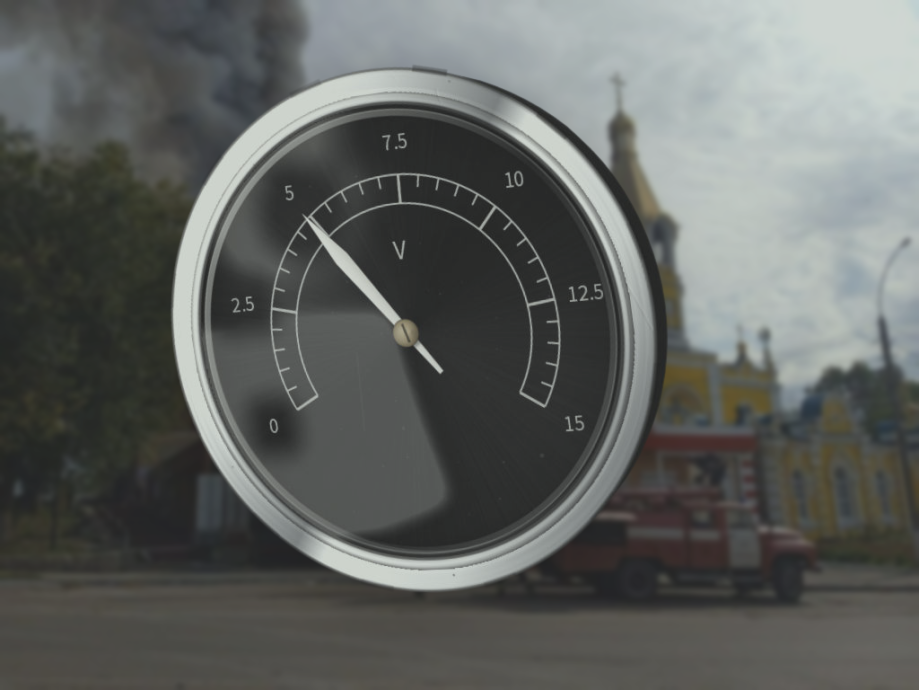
5 V
